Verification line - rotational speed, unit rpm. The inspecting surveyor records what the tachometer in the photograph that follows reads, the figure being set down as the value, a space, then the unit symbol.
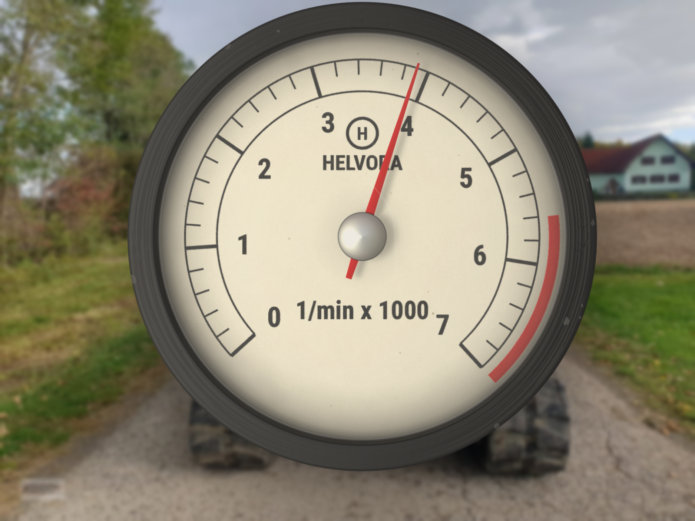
3900 rpm
